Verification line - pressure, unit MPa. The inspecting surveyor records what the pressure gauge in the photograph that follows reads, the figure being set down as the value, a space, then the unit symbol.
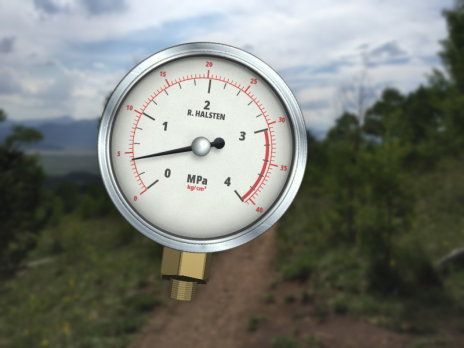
0.4 MPa
